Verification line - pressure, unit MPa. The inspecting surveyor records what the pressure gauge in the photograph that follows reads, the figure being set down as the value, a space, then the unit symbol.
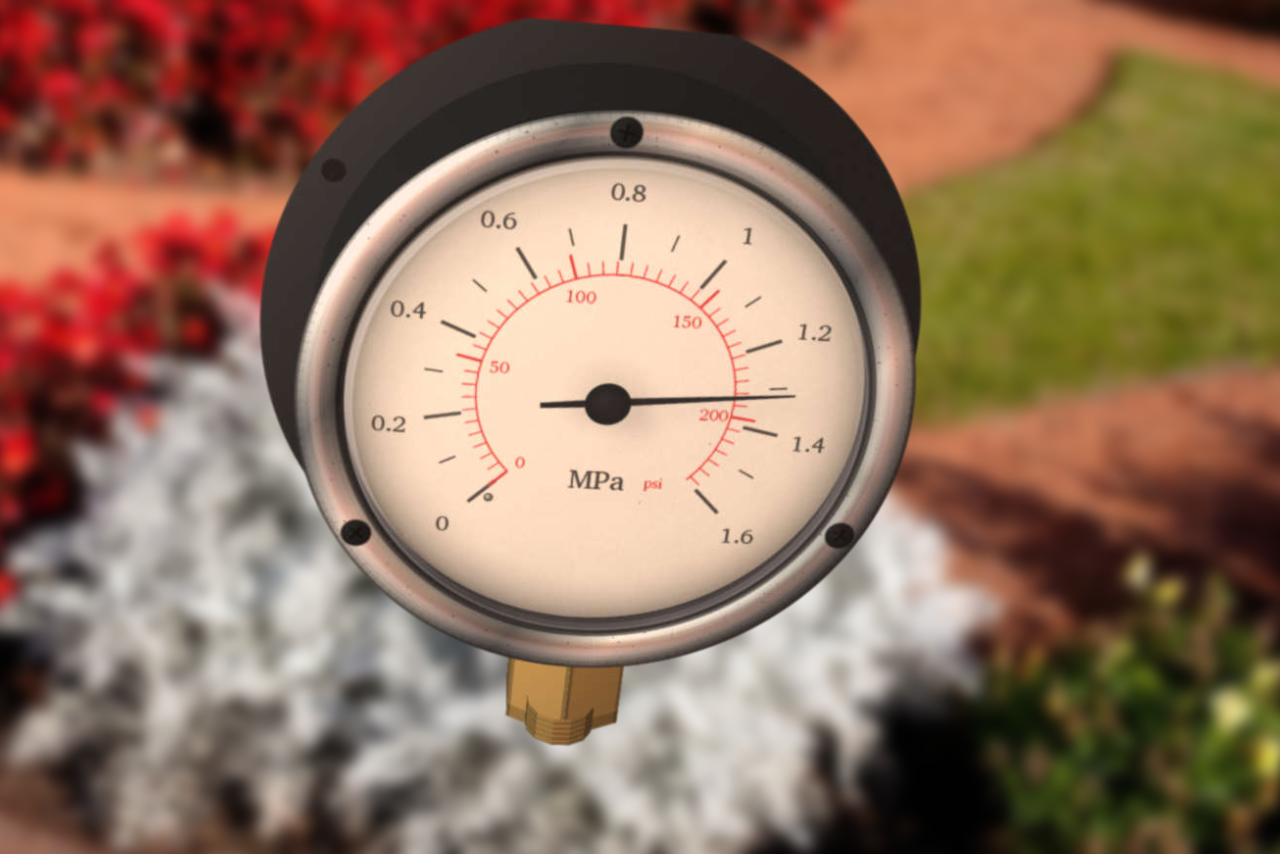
1.3 MPa
